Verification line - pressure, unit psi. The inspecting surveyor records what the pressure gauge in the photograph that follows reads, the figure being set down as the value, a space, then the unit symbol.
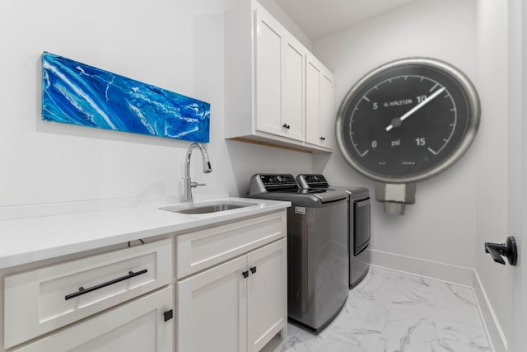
10.5 psi
